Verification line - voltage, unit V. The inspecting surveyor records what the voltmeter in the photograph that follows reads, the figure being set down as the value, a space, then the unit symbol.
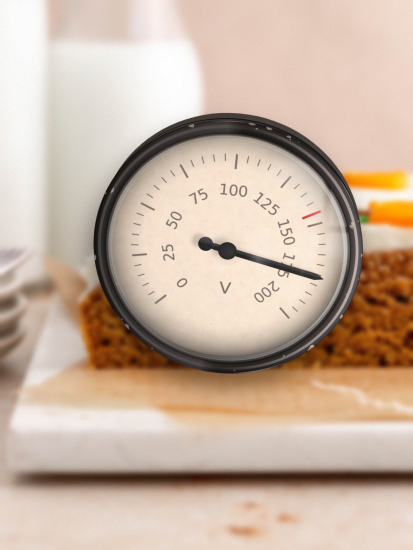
175 V
